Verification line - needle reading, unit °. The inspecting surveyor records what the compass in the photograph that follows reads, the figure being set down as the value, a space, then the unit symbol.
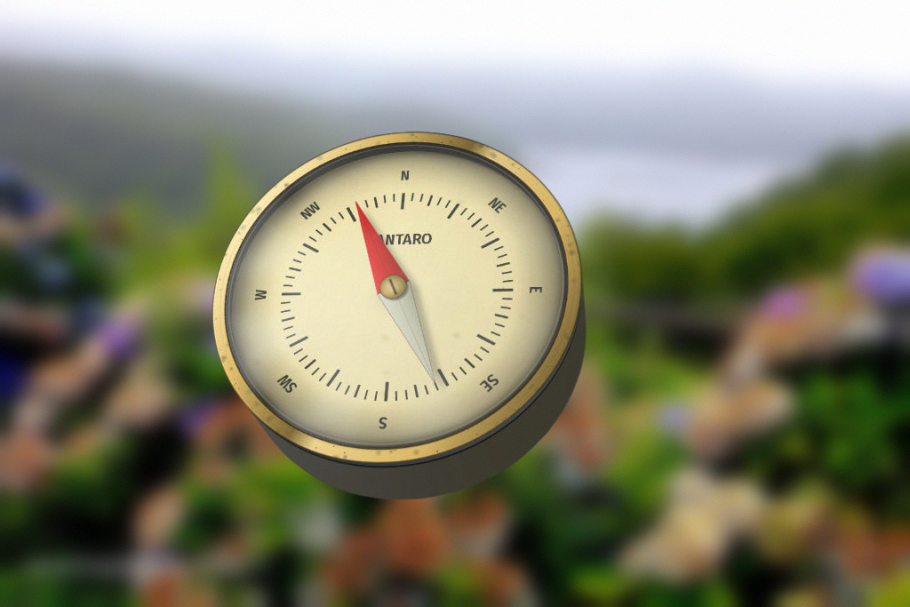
335 °
